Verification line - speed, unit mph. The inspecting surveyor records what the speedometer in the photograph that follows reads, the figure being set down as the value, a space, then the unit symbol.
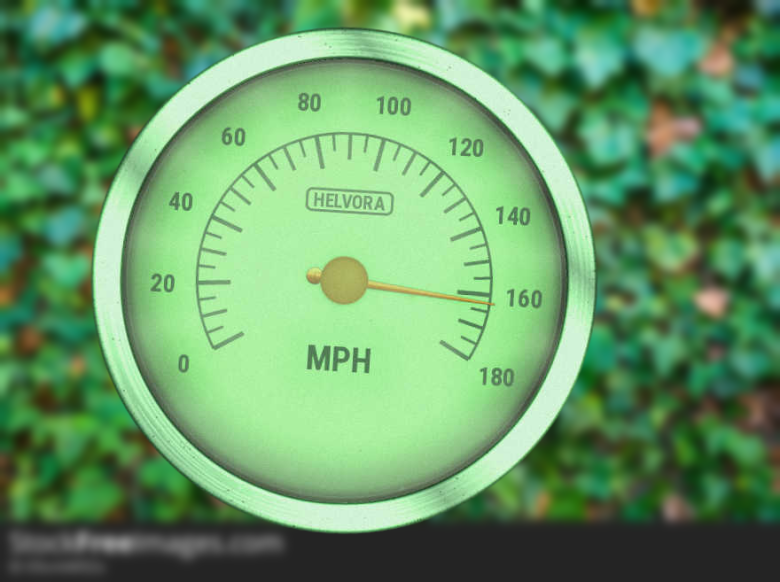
162.5 mph
